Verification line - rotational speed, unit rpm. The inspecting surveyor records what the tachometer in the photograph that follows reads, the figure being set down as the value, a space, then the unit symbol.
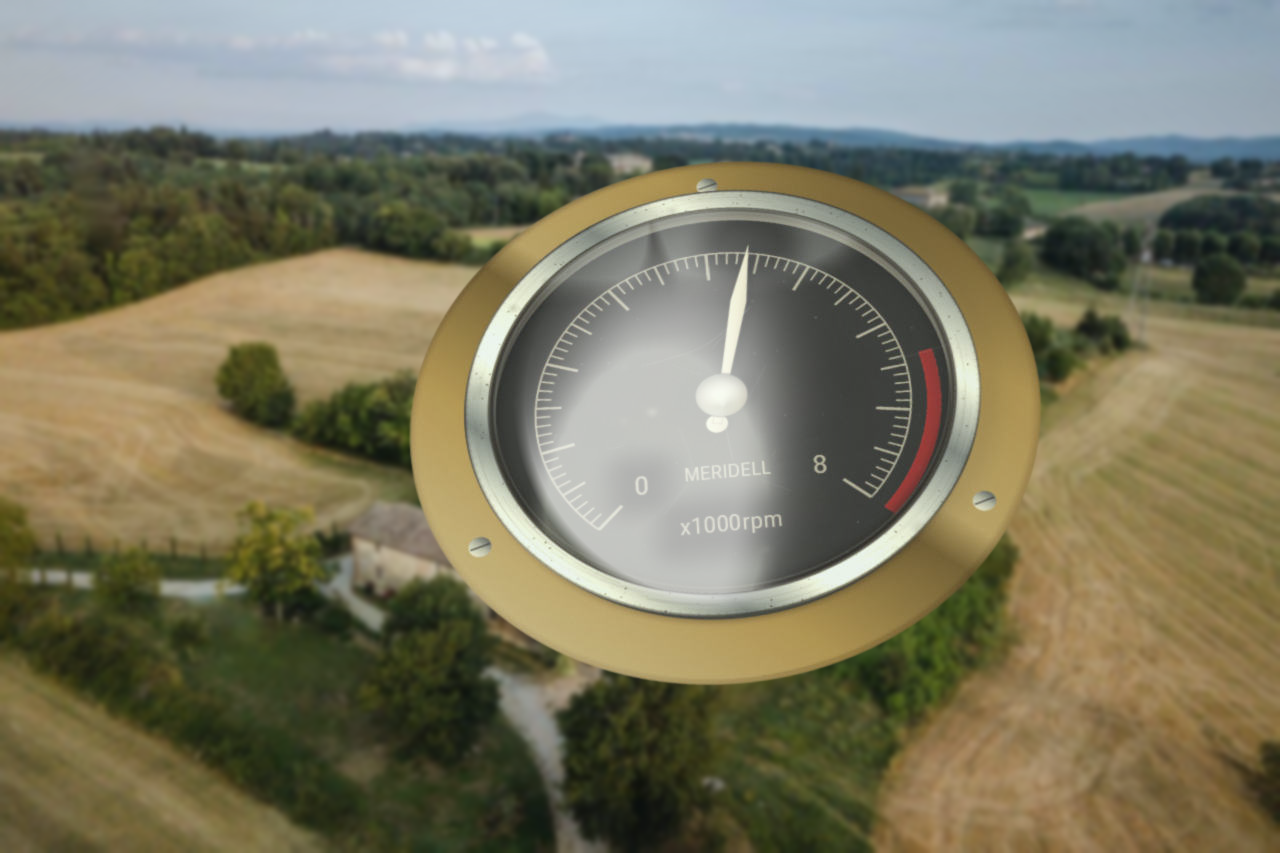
4400 rpm
